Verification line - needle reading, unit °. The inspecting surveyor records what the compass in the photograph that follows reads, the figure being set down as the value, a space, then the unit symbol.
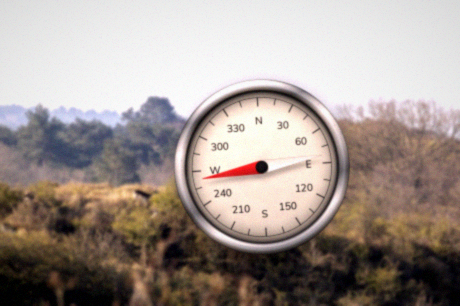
262.5 °
